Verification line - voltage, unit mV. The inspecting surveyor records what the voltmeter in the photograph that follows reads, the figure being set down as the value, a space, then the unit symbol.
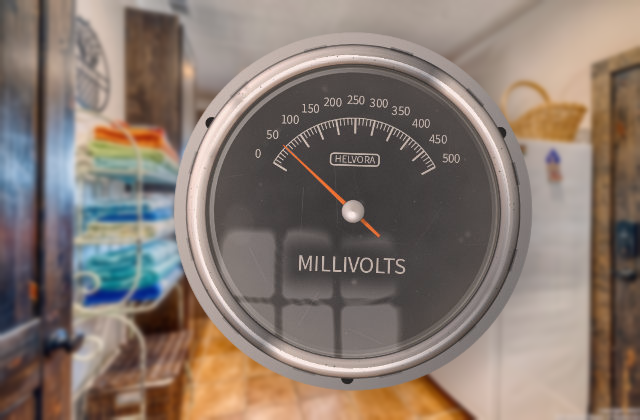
50 mV
